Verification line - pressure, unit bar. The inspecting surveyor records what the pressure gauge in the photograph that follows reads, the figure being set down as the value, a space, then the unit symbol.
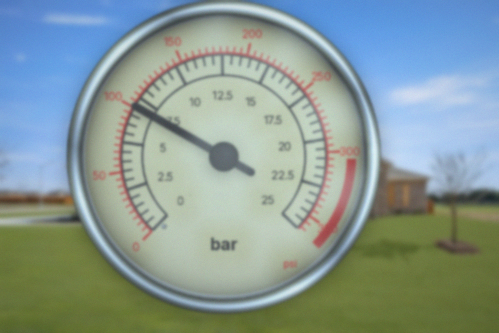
7 bar
